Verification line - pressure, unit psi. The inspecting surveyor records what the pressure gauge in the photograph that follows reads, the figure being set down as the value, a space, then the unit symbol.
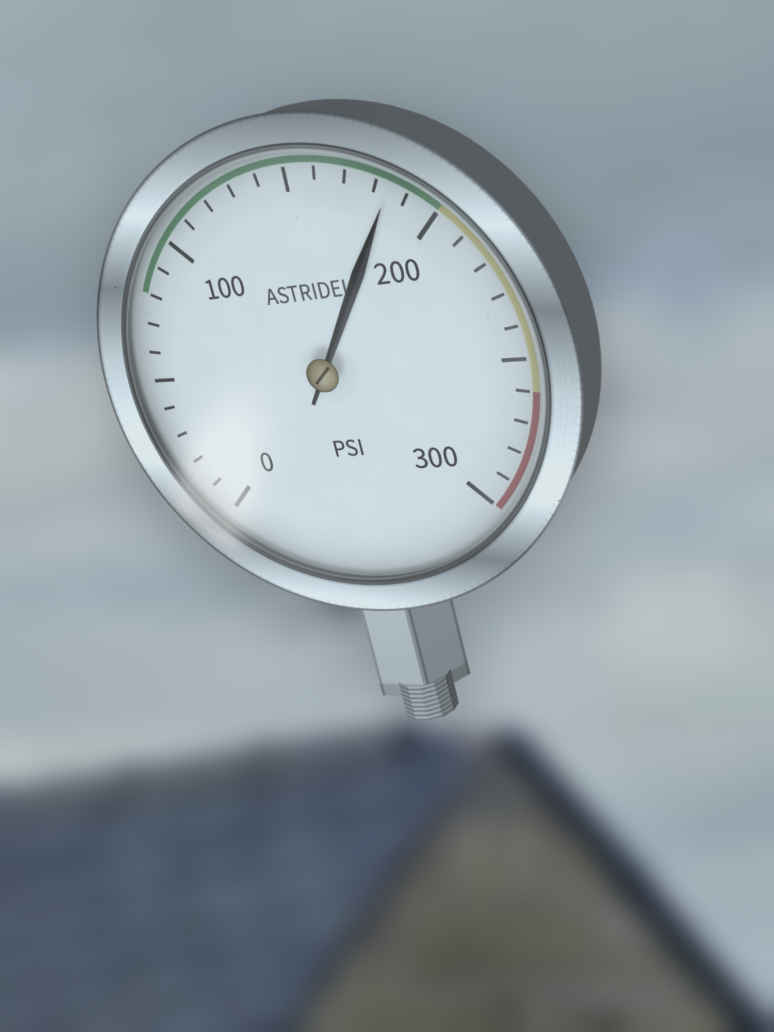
185 psi
